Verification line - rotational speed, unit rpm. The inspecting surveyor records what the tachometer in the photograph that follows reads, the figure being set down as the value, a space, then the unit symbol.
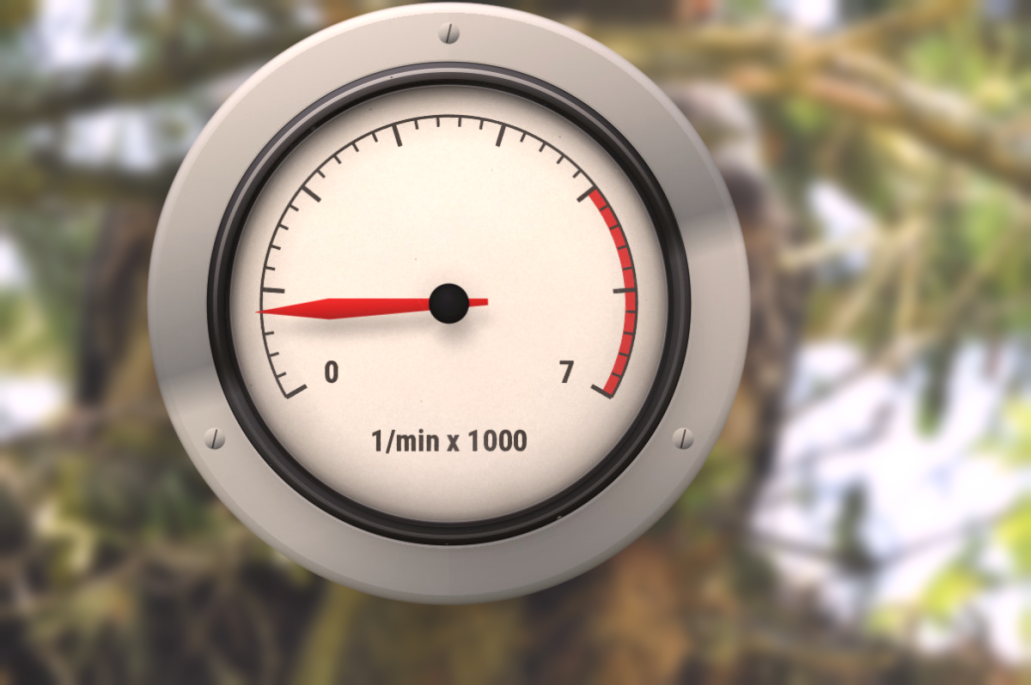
800 rpm
